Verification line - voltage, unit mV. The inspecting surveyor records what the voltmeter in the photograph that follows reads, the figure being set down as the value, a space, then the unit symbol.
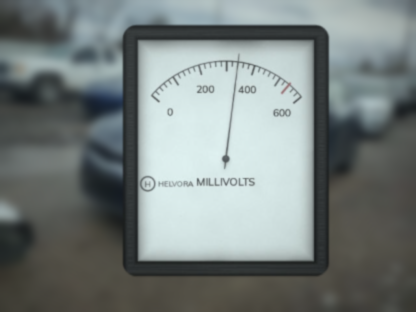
340 mV
